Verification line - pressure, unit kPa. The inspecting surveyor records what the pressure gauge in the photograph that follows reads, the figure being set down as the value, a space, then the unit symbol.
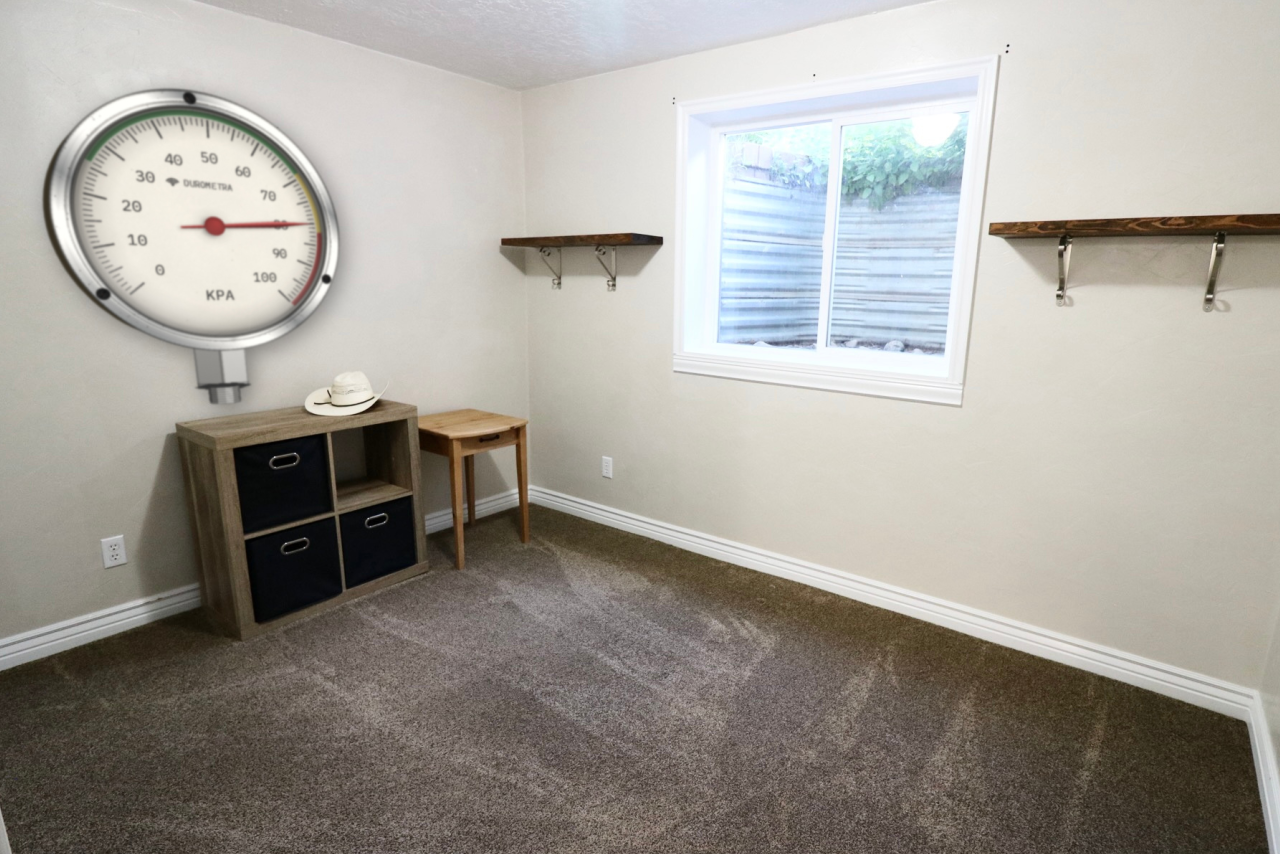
80 kPa
